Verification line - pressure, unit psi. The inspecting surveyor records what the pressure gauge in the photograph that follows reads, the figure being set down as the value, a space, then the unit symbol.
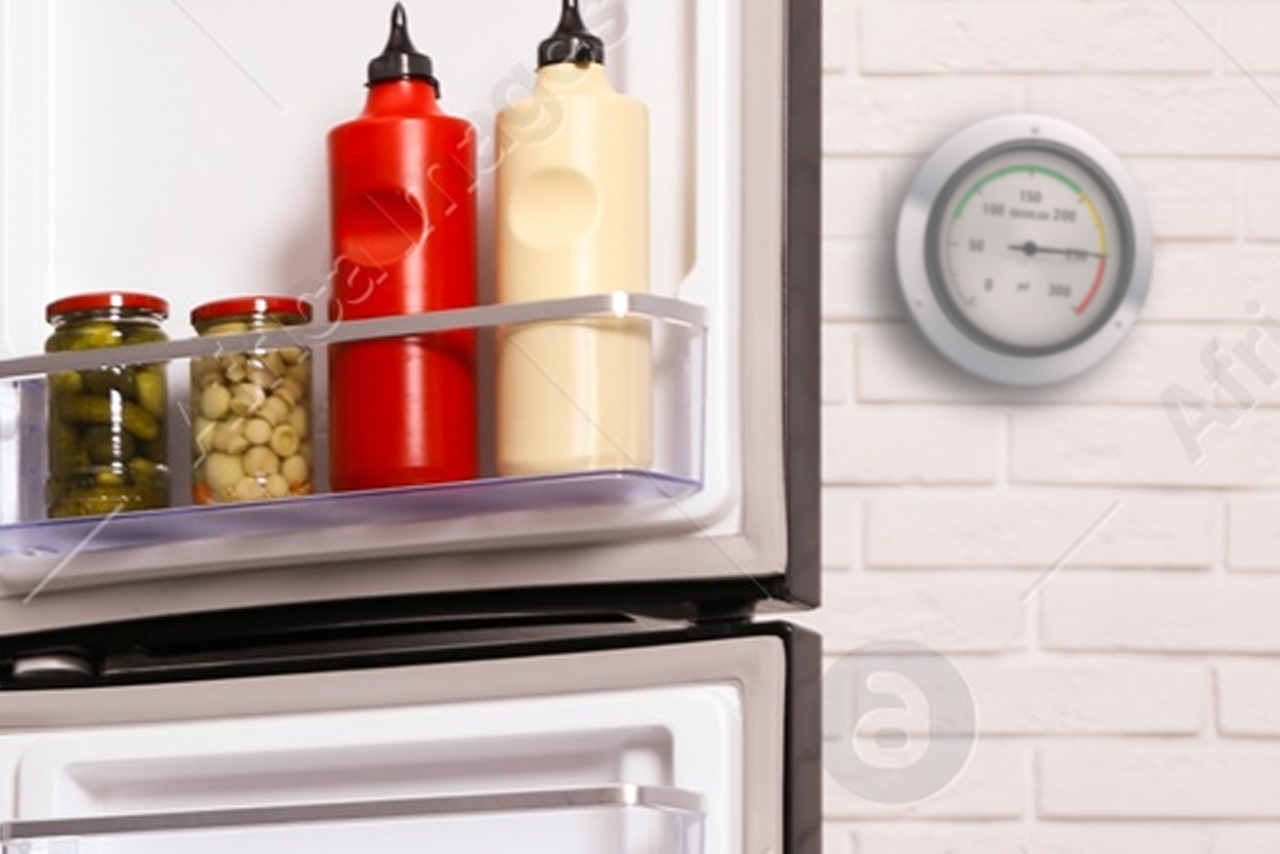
250 psi
